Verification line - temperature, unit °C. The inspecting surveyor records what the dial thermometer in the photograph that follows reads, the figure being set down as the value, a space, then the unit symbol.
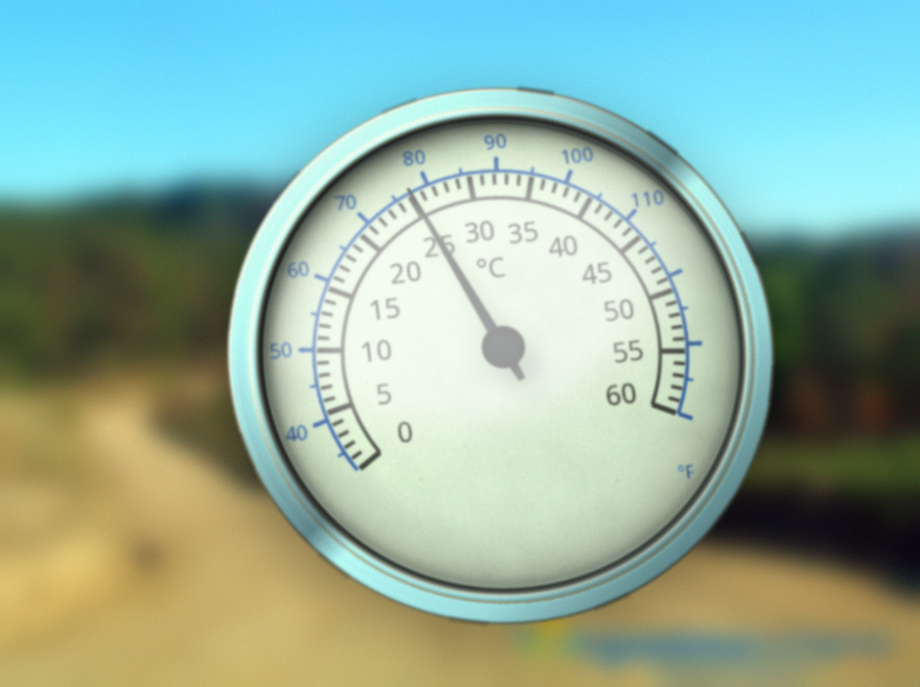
25 °C
